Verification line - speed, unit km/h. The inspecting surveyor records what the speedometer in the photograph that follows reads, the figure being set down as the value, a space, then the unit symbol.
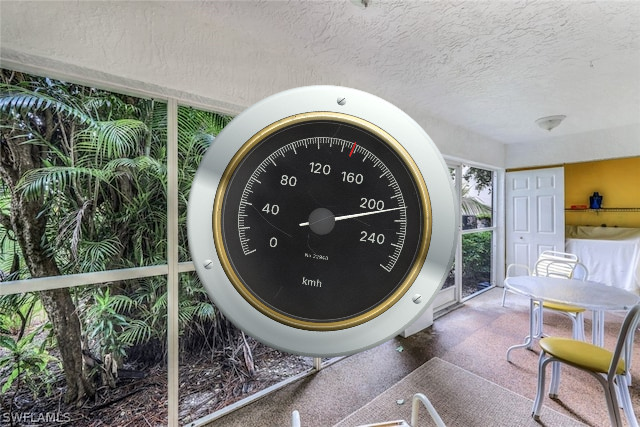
210 km/h
